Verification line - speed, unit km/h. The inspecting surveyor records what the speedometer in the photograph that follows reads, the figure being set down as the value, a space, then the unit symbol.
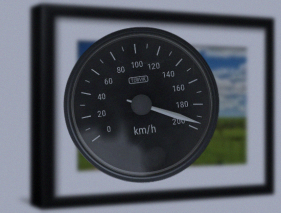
195 km/h
